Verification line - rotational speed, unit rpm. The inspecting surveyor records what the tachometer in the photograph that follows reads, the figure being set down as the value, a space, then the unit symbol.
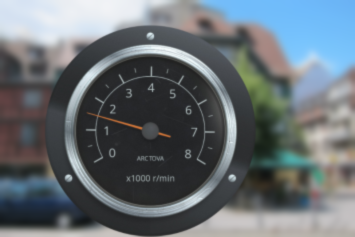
1500 rpm
